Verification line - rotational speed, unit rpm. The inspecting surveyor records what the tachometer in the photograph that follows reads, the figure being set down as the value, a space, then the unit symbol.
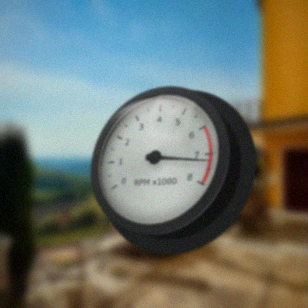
7250 rpm
